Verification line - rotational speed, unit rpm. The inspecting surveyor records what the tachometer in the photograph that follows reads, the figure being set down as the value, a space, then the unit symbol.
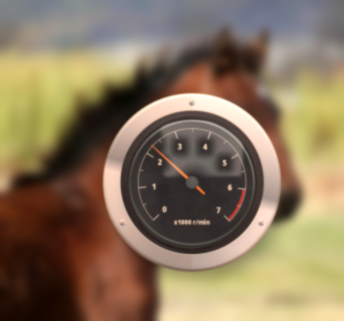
2250 rpm
